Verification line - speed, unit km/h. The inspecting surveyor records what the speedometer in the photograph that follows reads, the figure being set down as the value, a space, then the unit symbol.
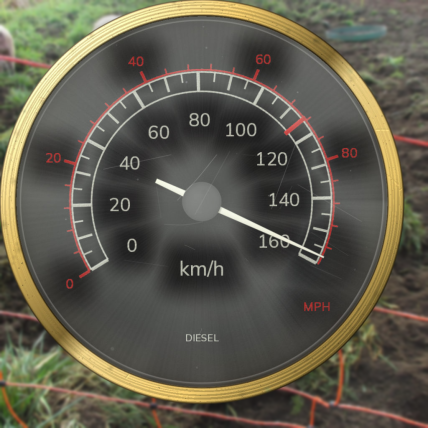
157.5 km/h
